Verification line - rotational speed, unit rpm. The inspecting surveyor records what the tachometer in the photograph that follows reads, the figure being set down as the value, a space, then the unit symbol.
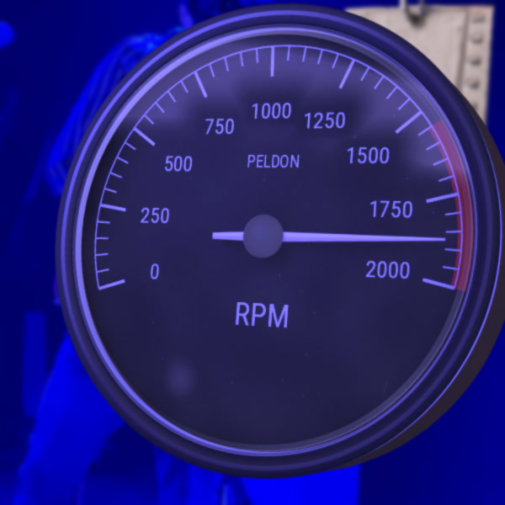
1875 rpm
